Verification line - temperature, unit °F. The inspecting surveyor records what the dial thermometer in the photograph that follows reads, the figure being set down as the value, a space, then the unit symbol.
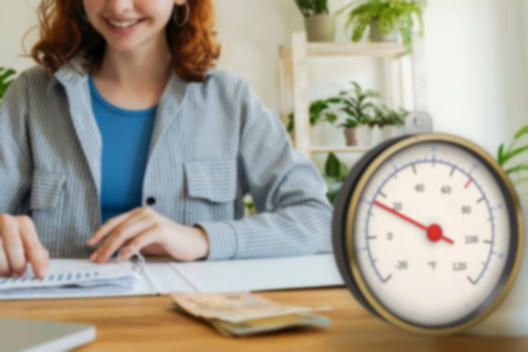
15 °F
